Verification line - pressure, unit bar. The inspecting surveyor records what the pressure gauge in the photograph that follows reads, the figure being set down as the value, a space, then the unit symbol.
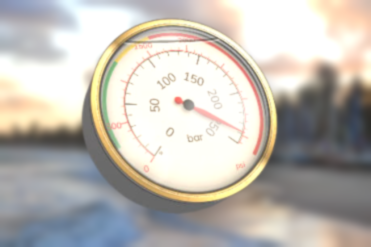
240 bar
